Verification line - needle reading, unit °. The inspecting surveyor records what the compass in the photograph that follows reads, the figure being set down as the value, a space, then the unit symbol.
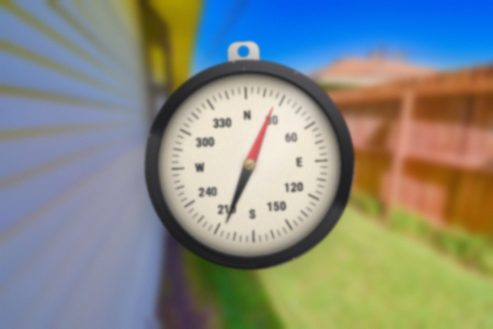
25 °
